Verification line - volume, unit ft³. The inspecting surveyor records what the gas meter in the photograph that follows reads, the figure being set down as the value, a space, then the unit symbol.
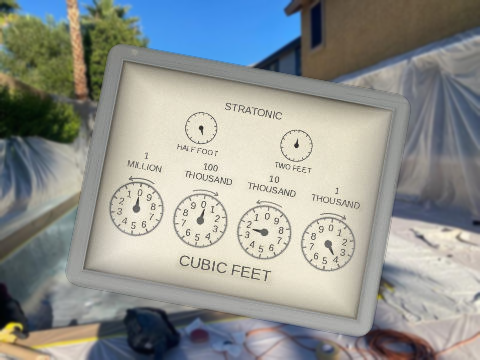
2400 ft³
